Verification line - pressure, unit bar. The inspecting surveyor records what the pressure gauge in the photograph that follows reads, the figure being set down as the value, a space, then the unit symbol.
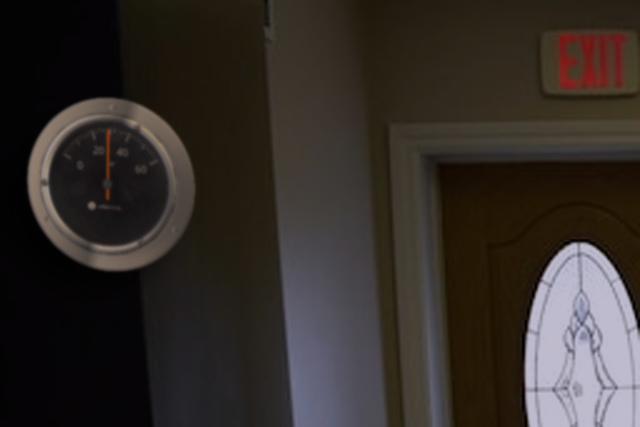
30 bar
